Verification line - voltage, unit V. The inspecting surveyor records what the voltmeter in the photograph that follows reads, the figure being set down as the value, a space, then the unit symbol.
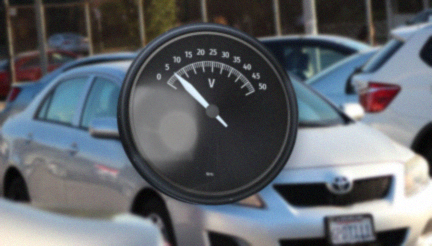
5 V
